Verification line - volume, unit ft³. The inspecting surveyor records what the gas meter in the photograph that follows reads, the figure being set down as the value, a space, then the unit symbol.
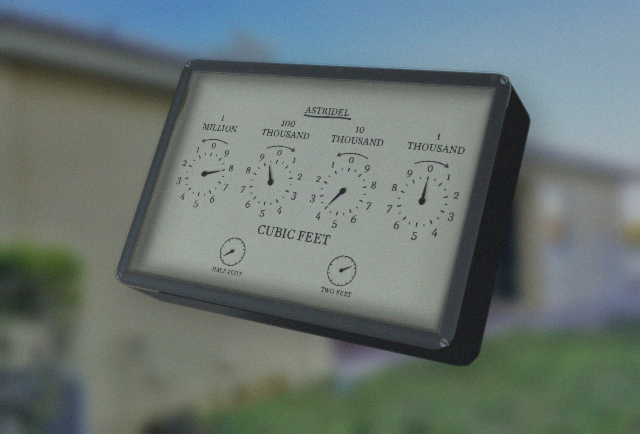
794000 ft³
